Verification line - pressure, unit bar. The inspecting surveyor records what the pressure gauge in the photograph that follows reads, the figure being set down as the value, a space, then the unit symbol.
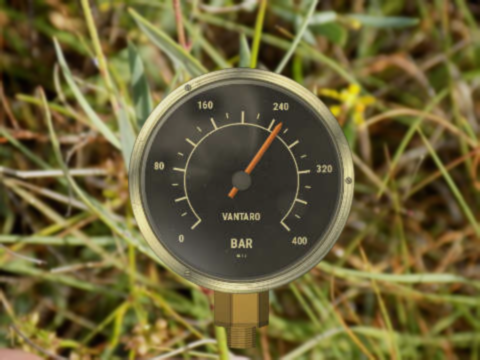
250 bar
